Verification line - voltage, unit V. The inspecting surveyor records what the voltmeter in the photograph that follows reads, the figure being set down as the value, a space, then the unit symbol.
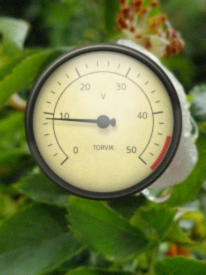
9 V
